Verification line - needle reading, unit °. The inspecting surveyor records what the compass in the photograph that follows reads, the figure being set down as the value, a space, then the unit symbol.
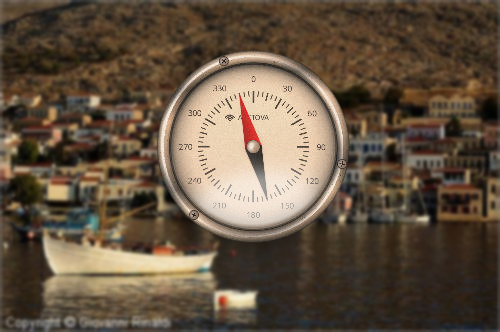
345 °
